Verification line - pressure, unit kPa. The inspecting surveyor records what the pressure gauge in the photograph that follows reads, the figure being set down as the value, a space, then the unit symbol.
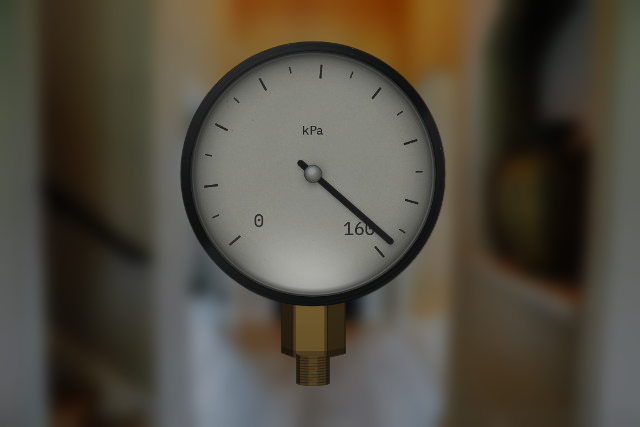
155 kPa
